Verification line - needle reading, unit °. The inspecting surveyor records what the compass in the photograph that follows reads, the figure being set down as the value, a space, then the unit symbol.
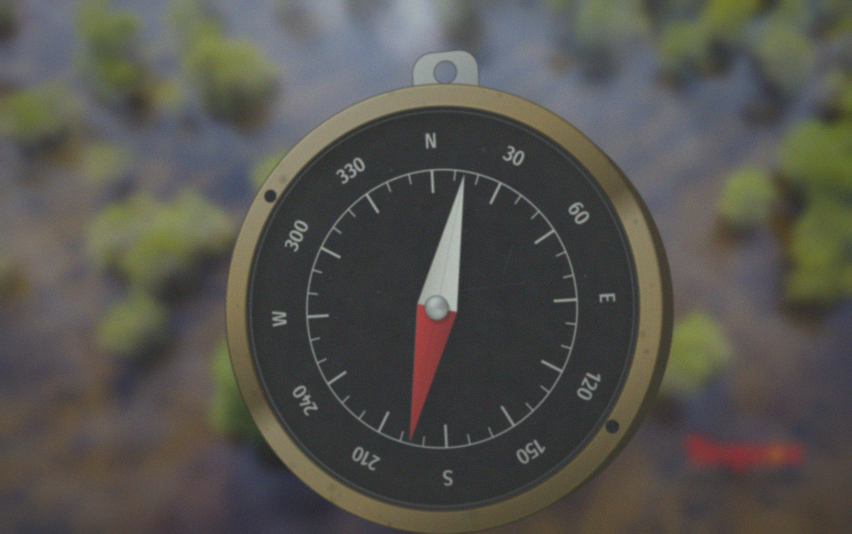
195 °
